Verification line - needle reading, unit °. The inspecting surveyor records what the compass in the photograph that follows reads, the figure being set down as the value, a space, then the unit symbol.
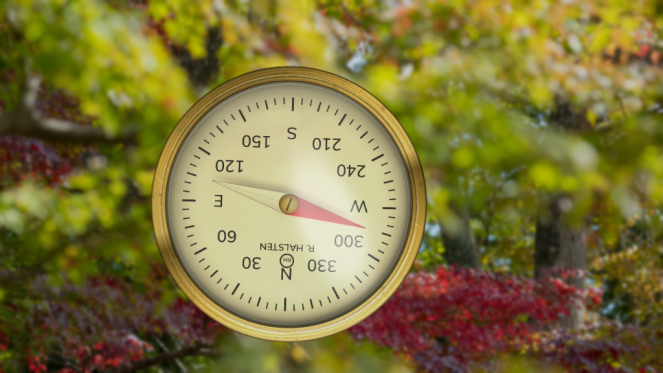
285 °
